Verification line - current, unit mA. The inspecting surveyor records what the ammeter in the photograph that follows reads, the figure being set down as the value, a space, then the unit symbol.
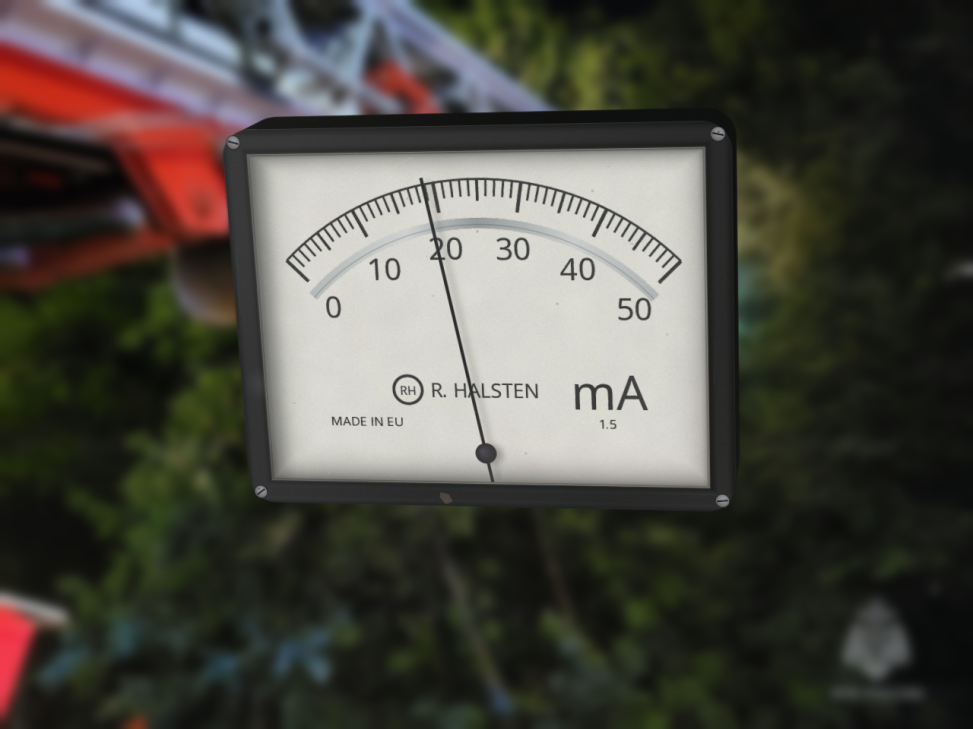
19 mA
